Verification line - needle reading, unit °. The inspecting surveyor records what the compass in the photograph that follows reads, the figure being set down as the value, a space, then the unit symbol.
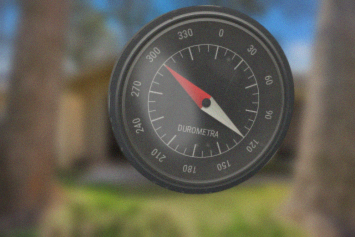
300 °
